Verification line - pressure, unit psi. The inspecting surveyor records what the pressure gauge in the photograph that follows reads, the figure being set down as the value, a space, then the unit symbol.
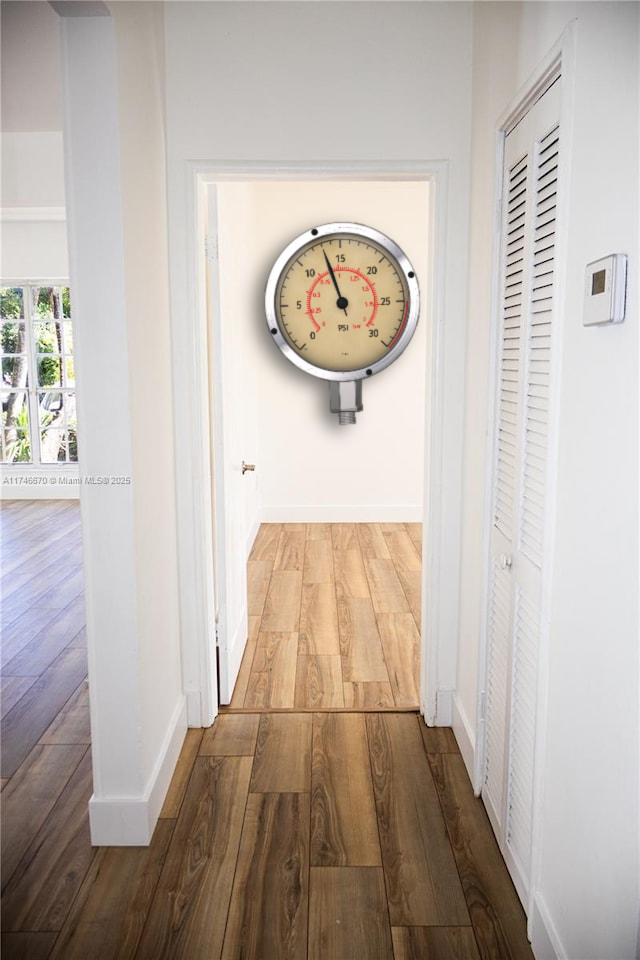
13 psi
